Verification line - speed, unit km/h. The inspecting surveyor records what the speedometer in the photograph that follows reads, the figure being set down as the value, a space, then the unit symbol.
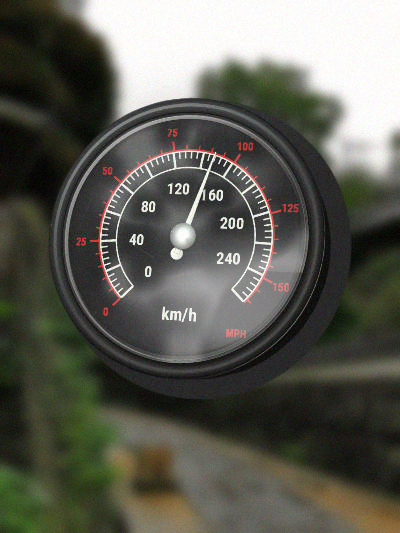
148 km/h
